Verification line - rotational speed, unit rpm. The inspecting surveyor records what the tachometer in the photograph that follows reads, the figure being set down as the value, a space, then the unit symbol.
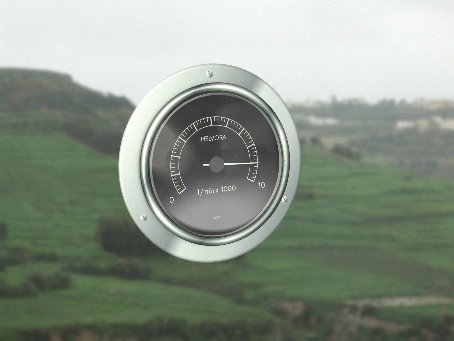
9000 rpm
